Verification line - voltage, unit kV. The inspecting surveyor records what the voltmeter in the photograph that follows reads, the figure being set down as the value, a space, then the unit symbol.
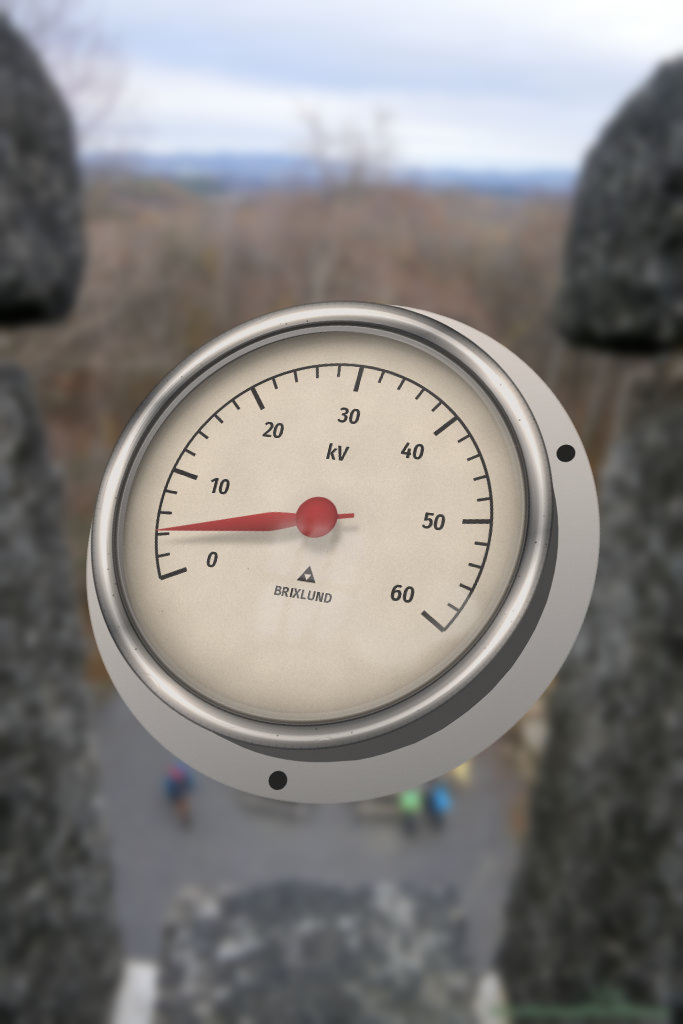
4 kV
